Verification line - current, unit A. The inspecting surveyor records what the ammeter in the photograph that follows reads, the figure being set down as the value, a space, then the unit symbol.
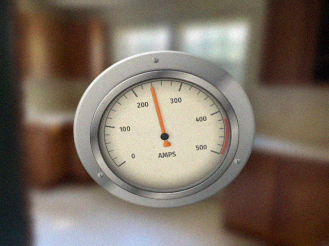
240 A
